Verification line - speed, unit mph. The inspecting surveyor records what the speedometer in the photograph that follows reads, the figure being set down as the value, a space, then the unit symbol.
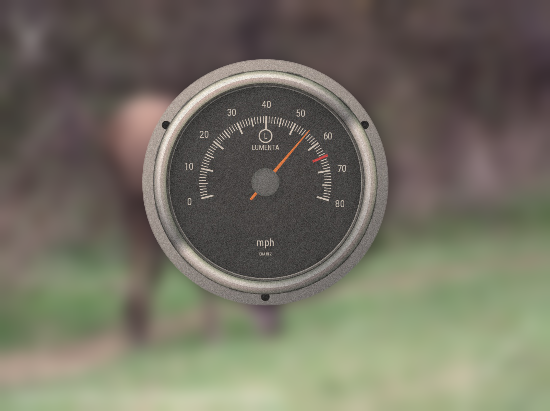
55 mph
